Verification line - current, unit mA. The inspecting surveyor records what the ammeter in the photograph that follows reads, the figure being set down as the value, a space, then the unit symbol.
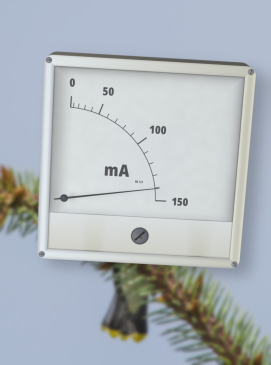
140 mA
